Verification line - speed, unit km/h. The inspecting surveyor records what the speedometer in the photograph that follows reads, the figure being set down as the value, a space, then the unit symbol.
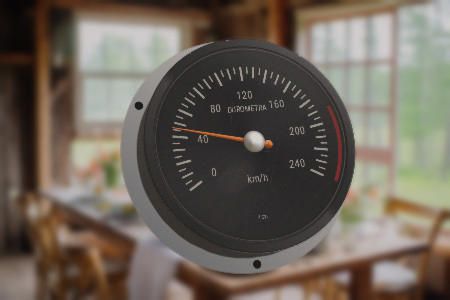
45 km/h
